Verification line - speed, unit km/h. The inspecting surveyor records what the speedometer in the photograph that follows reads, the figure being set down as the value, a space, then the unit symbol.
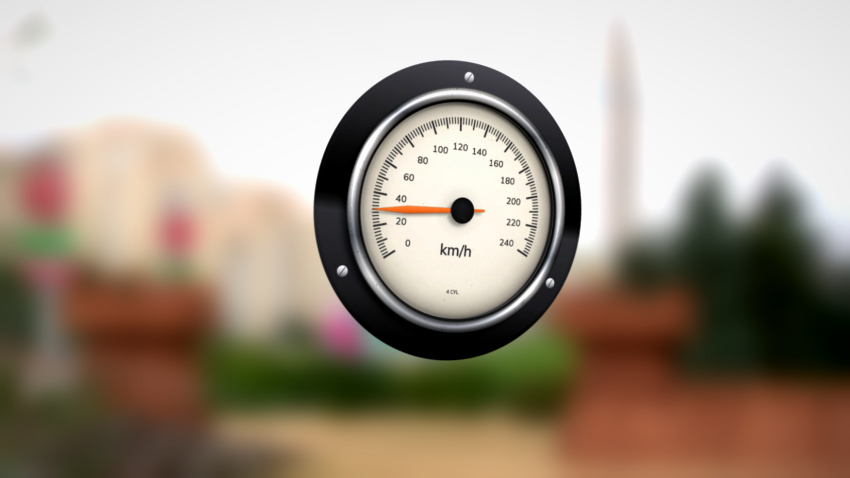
30 km/h
